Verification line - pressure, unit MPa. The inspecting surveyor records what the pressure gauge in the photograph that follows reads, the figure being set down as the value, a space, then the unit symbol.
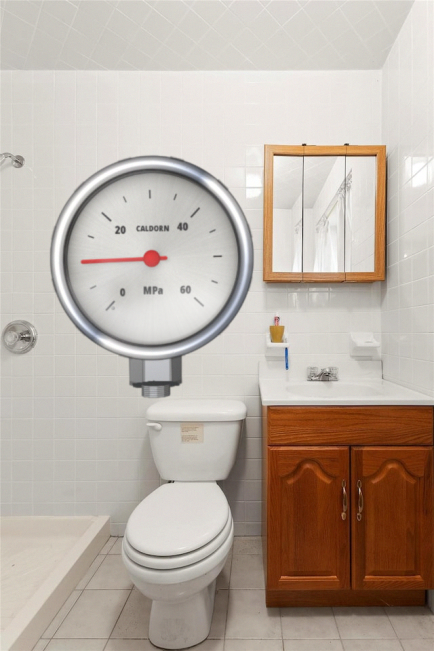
10 MPa
